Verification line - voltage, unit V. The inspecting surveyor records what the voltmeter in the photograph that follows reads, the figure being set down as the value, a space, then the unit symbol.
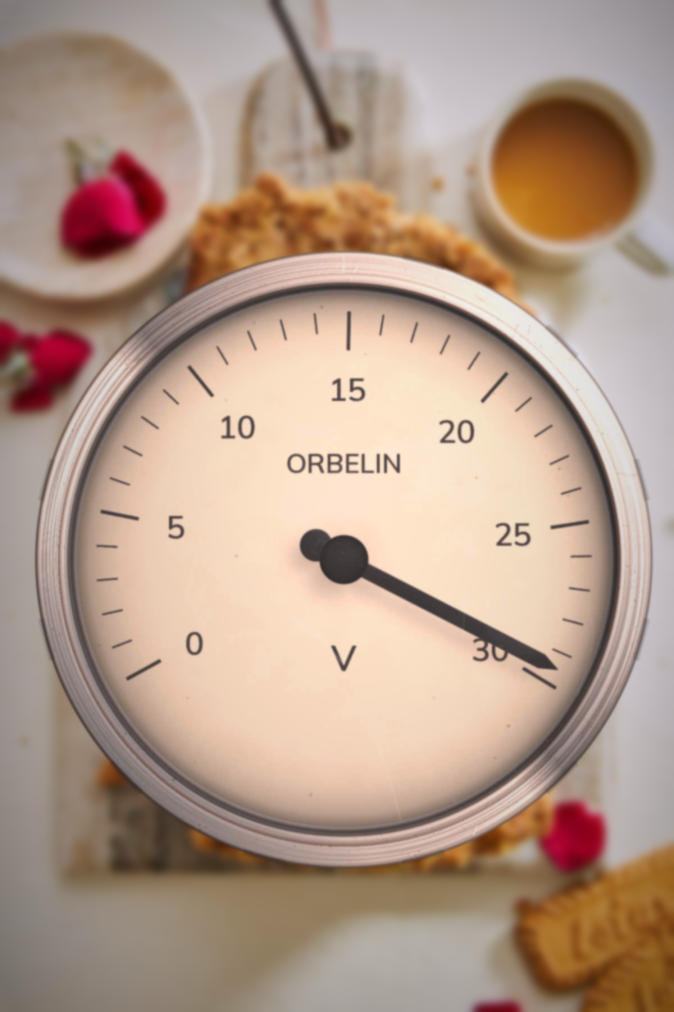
29.5 V
